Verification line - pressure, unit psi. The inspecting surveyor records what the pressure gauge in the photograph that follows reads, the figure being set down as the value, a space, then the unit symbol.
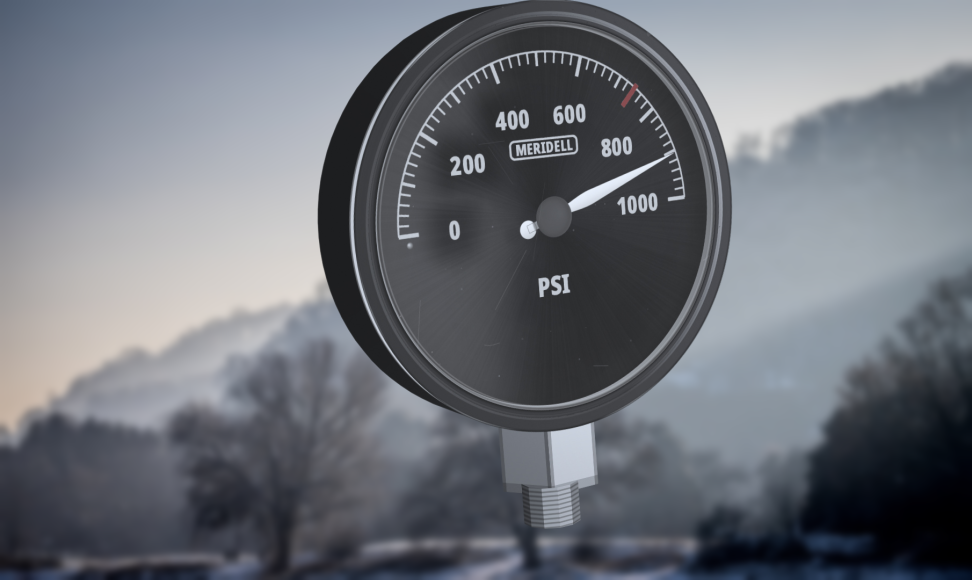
900 psi
